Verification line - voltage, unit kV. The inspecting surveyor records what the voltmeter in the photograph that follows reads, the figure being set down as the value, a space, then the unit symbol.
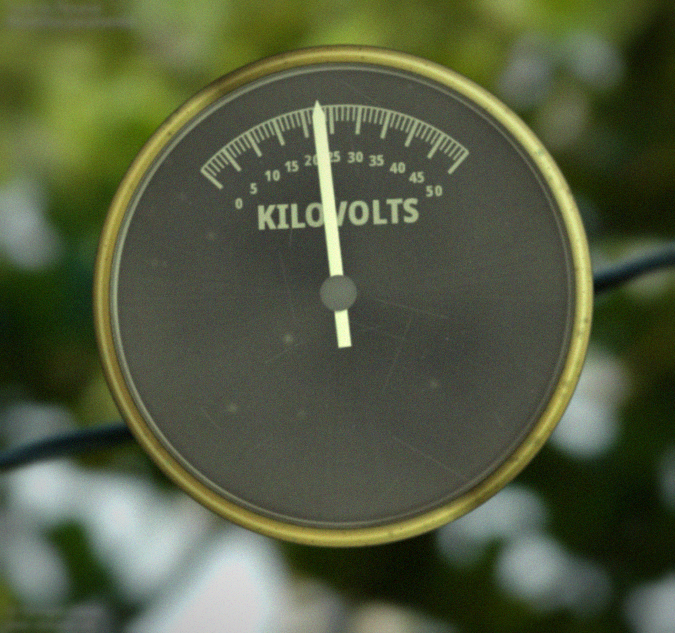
23 kV
